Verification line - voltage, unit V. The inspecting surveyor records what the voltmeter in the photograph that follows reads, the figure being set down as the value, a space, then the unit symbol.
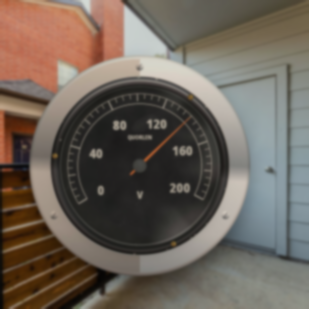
140 V
